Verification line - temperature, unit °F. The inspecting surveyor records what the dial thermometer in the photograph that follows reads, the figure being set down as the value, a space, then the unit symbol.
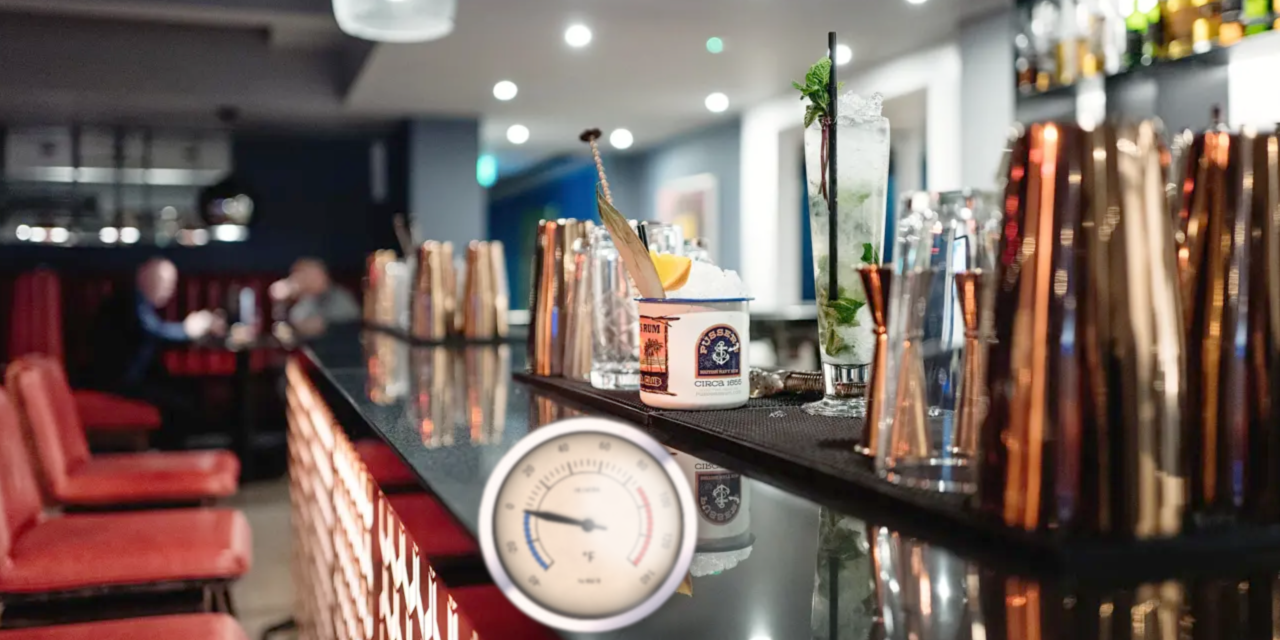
0 °F
